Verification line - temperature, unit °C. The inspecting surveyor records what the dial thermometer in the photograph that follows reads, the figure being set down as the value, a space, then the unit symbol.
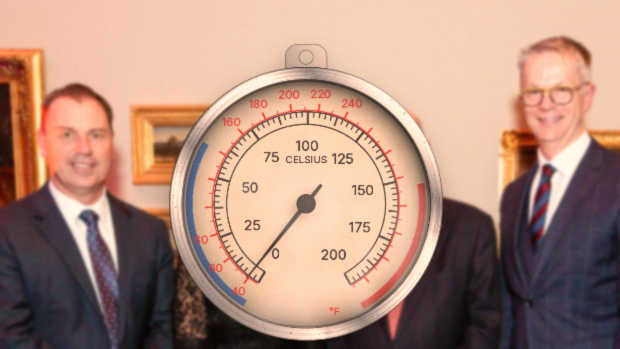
5 °C
